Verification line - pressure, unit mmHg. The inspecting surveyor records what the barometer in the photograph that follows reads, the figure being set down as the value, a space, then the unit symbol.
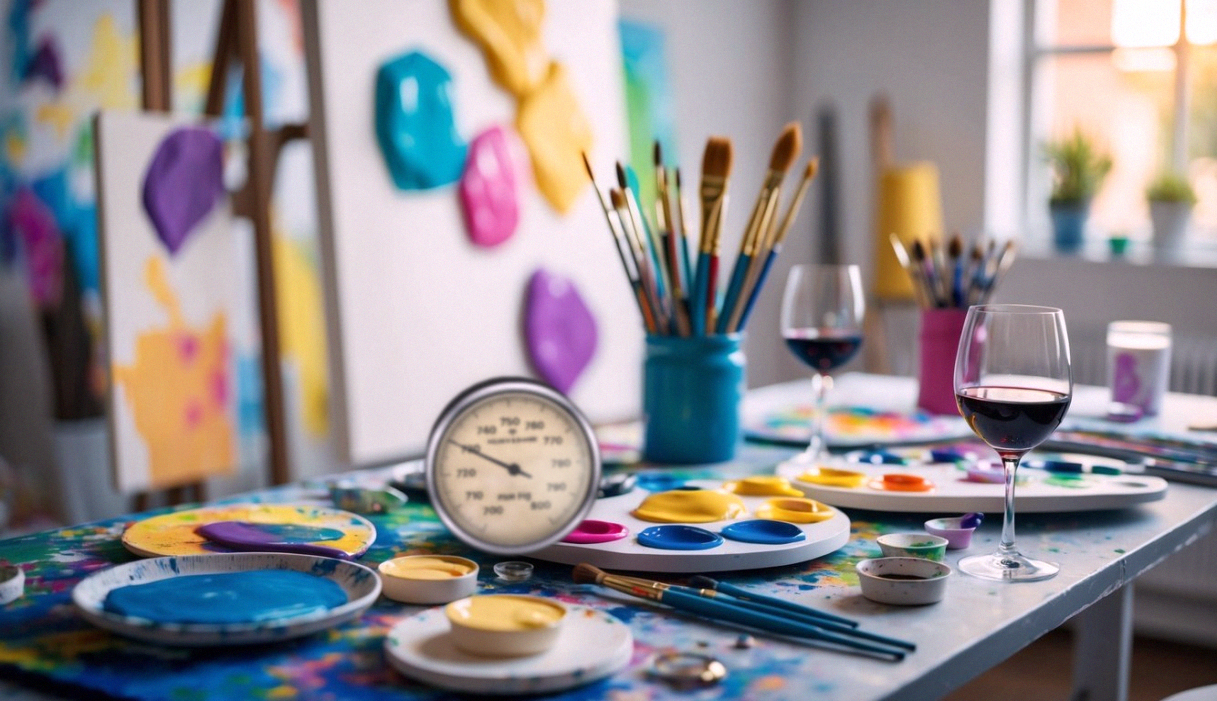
730 mmHg
